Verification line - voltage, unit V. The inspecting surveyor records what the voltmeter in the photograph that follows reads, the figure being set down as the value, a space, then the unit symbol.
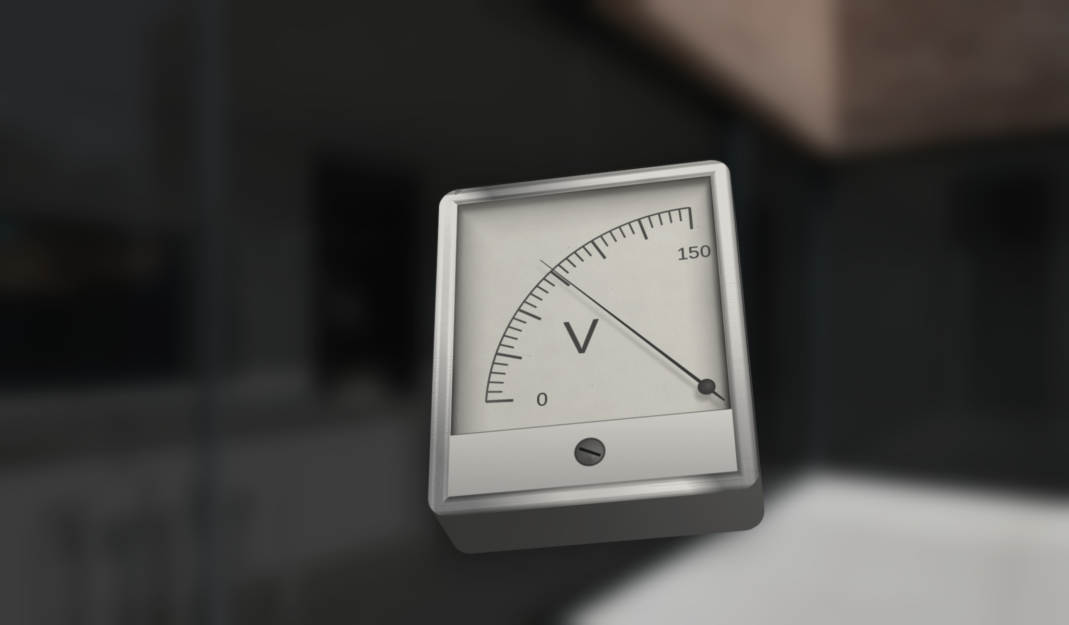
75 V
